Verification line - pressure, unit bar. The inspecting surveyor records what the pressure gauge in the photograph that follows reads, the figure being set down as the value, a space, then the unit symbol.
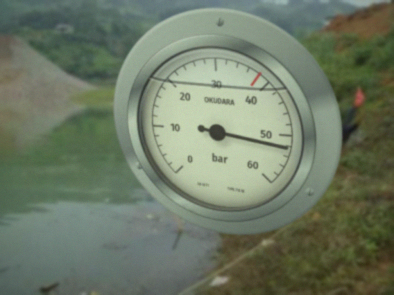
52 bar
